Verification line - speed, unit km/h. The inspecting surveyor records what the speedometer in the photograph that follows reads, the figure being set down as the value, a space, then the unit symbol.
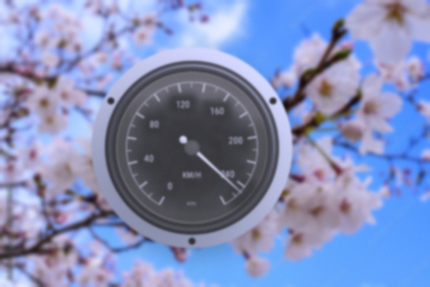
245 km/h
